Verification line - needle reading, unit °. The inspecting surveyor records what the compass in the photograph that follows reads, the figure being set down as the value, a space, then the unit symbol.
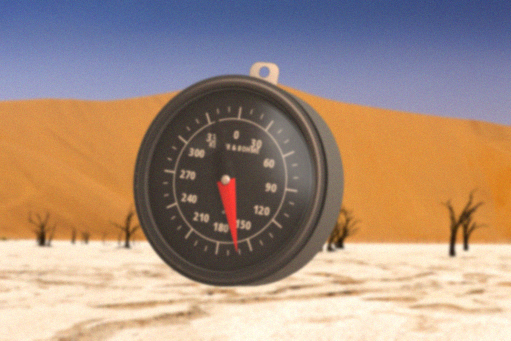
160 °
